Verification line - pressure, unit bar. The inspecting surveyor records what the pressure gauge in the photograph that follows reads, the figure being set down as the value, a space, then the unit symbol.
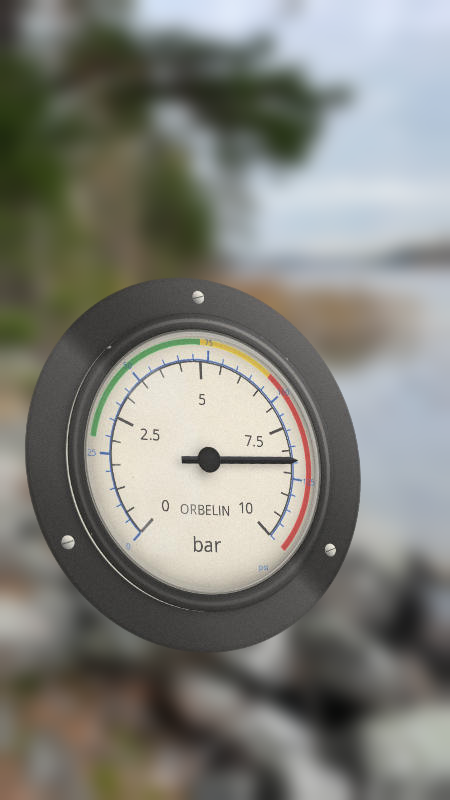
8.25 bar
